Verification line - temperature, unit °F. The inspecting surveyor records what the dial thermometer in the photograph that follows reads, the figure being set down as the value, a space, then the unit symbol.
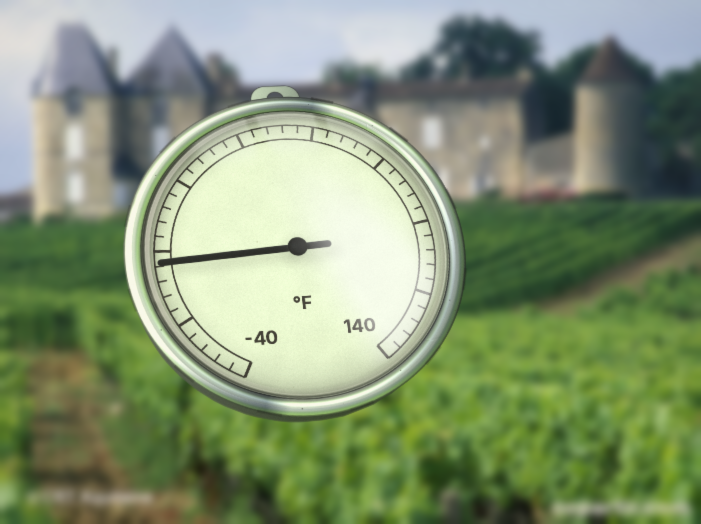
-4 °F
